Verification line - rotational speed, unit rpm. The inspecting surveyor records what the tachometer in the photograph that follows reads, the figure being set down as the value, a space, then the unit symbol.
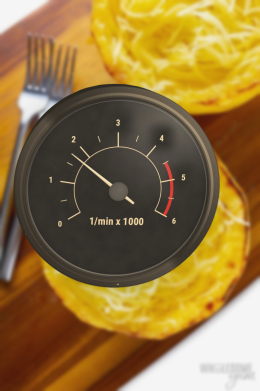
1750 rpm
